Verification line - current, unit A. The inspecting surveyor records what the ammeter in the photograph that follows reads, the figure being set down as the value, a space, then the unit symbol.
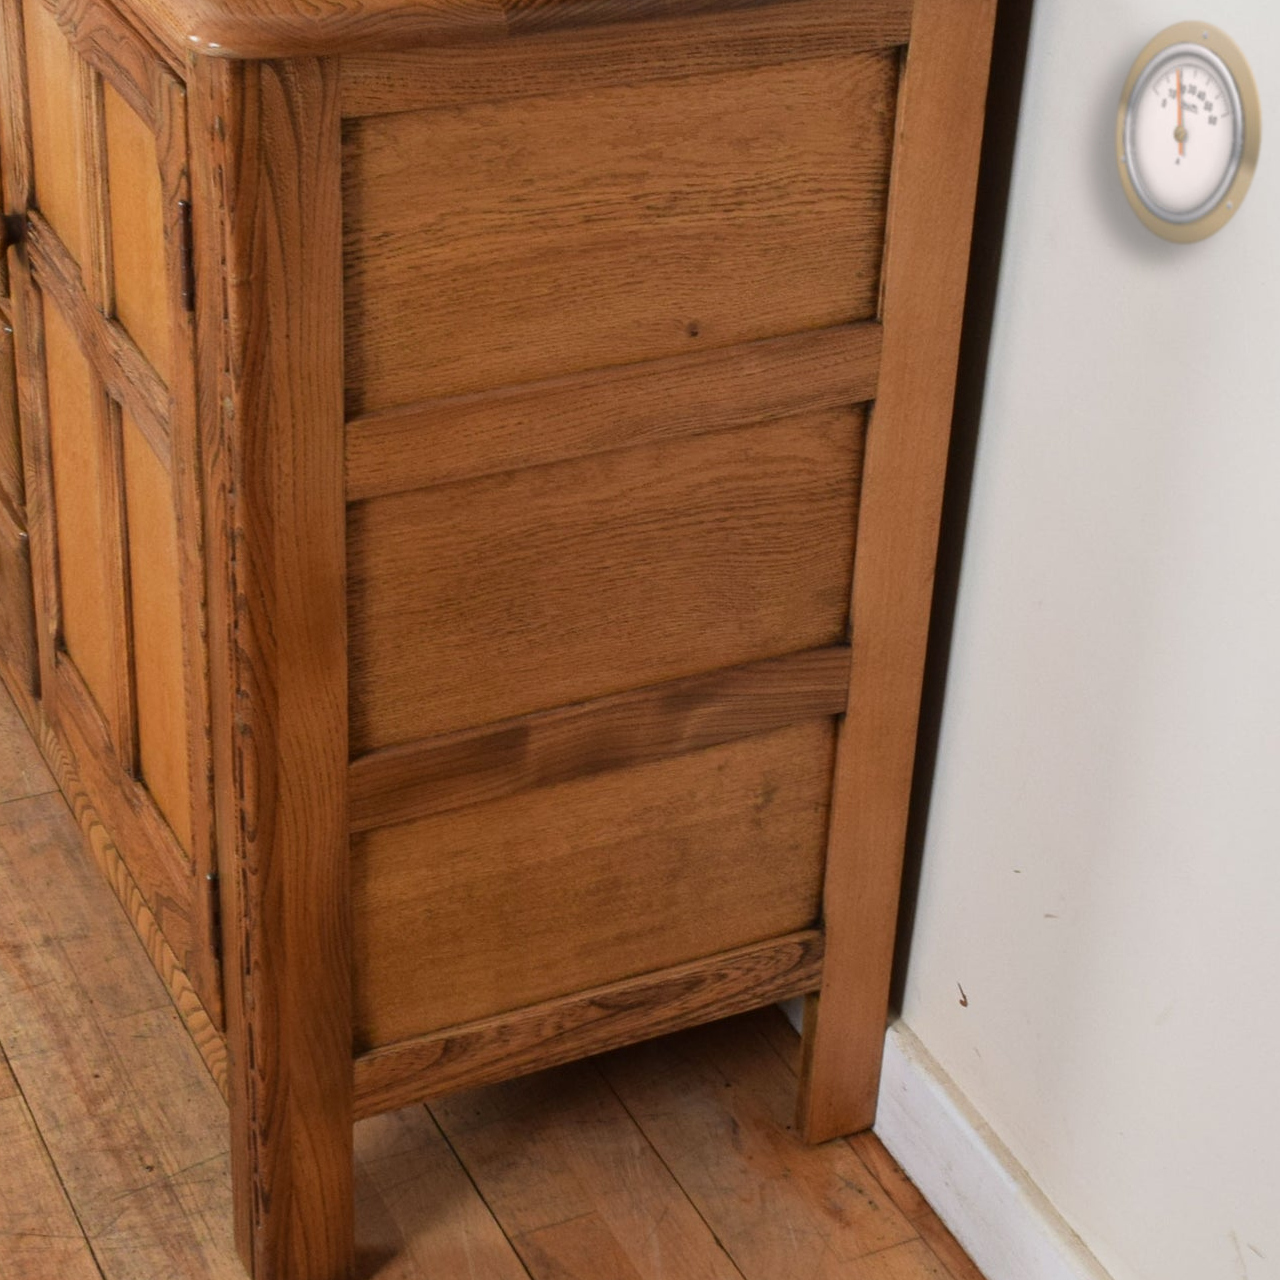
20 A
